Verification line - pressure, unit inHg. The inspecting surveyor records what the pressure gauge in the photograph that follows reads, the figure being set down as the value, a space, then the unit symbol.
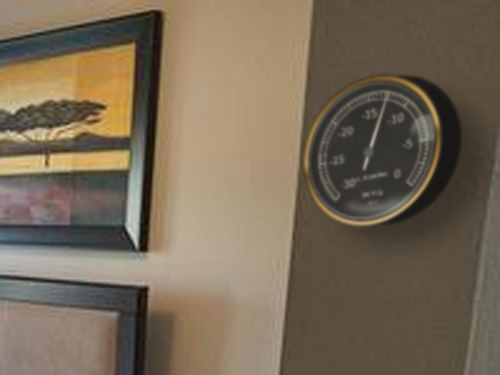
-12.5 inHg
